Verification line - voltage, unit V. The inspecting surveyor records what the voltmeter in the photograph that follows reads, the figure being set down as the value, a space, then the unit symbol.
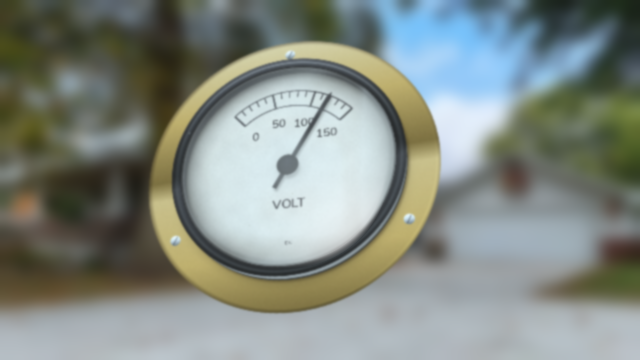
120 V
